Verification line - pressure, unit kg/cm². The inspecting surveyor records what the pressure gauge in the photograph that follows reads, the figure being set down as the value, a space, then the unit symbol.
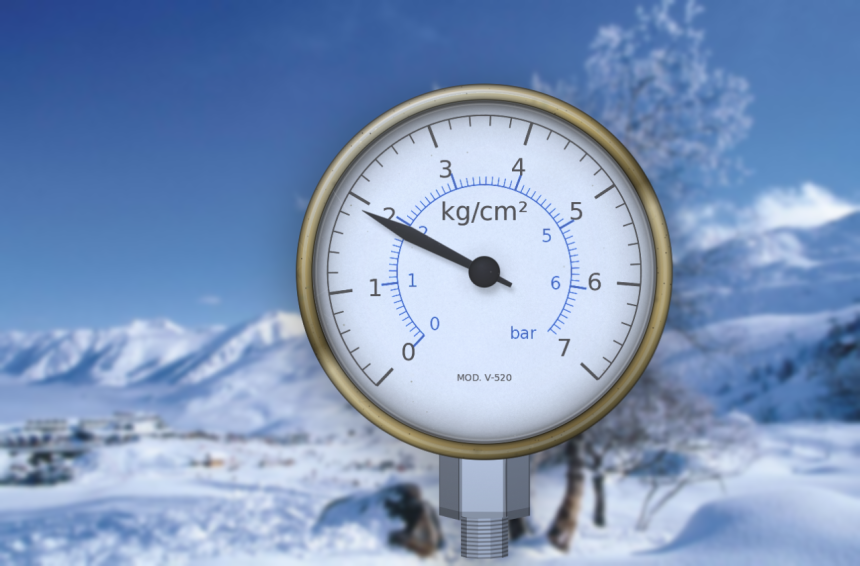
1.9 kg/cm²
